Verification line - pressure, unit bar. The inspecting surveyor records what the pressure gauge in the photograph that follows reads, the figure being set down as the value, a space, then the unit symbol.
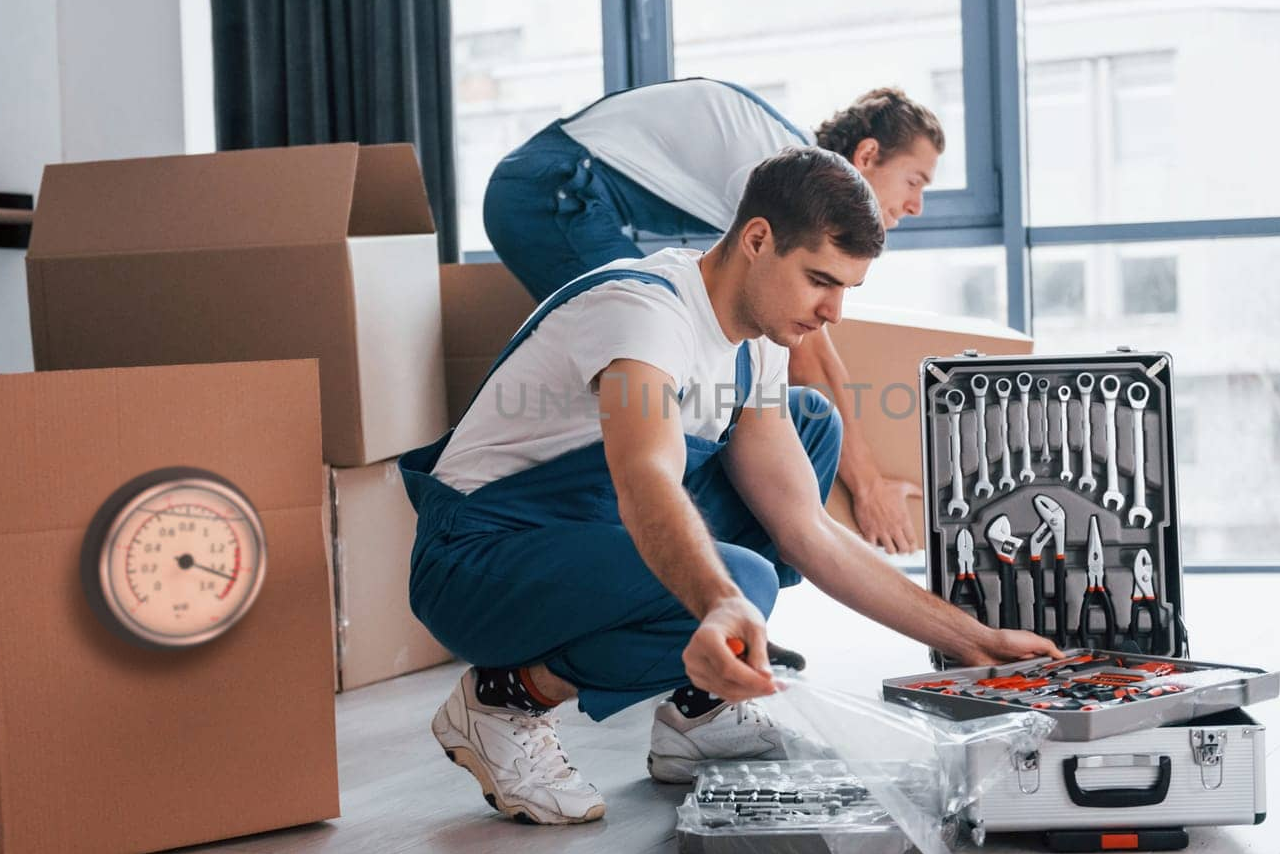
1.45 bar
